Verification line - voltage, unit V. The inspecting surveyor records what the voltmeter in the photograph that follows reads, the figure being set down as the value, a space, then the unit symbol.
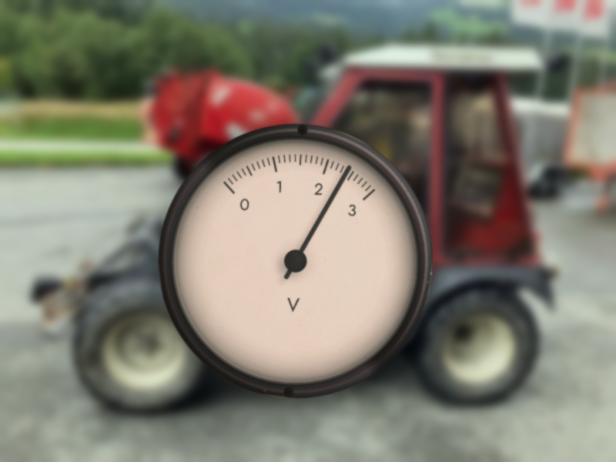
2.4 V
